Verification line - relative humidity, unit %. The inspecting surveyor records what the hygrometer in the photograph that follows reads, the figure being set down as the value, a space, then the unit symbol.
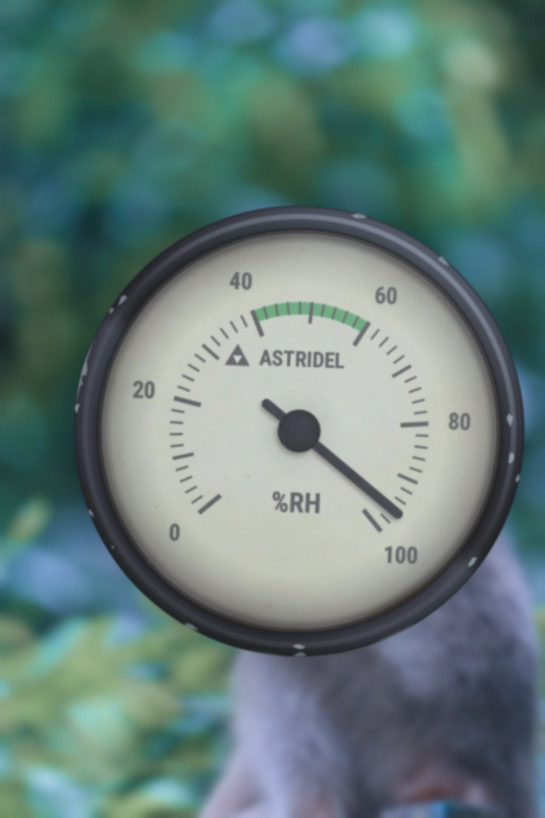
96 %
